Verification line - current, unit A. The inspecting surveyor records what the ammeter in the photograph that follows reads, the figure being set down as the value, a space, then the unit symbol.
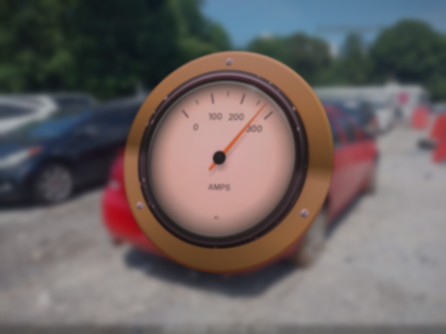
275 A
